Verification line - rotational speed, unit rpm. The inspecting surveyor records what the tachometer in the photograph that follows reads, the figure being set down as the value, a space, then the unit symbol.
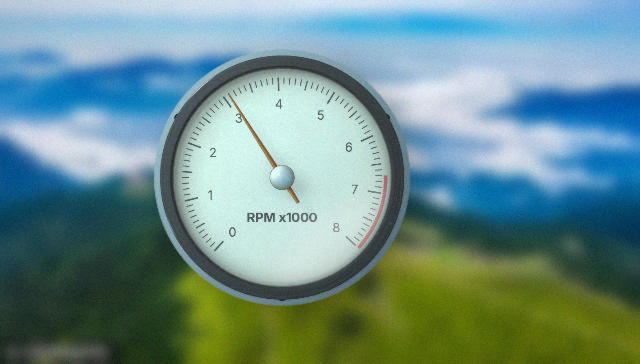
3100 rpm
